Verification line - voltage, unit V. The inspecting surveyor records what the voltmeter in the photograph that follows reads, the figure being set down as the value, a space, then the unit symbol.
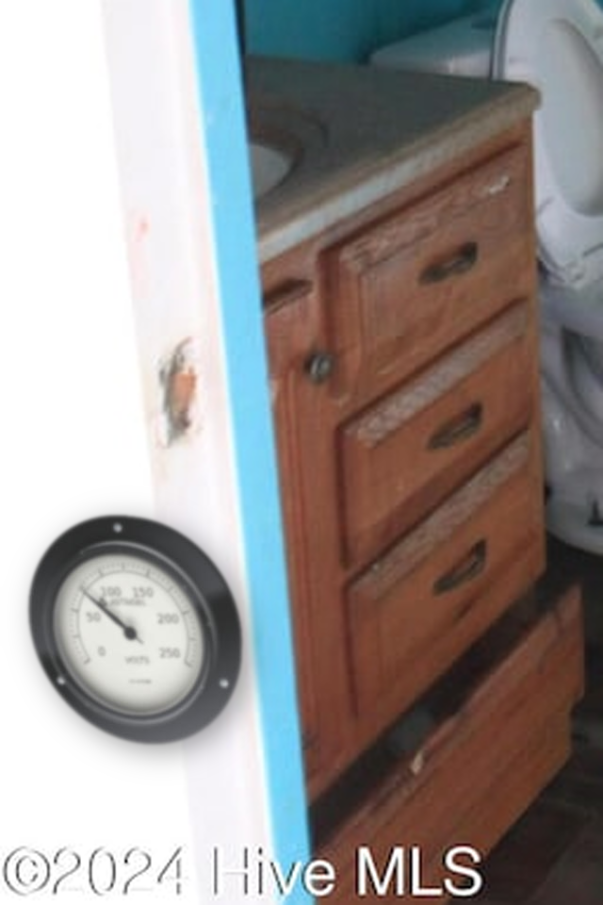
75 V
